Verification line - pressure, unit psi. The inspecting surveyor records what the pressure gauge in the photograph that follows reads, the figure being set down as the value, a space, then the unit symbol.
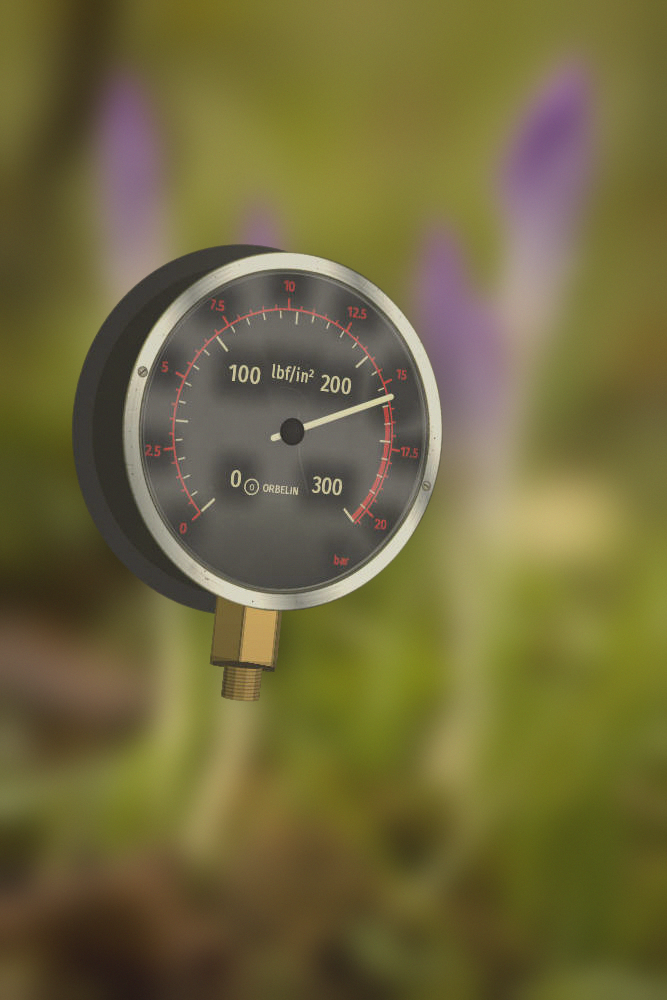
225 psi
